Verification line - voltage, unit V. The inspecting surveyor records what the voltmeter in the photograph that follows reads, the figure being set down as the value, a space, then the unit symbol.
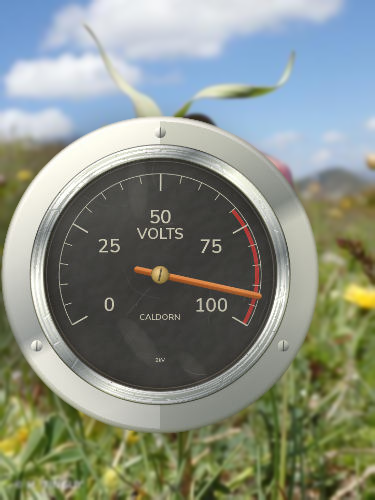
92.5 V
